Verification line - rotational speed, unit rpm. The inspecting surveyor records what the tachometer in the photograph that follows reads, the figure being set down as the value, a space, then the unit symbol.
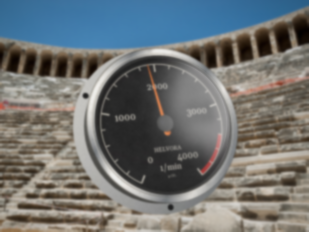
1900 rpm
